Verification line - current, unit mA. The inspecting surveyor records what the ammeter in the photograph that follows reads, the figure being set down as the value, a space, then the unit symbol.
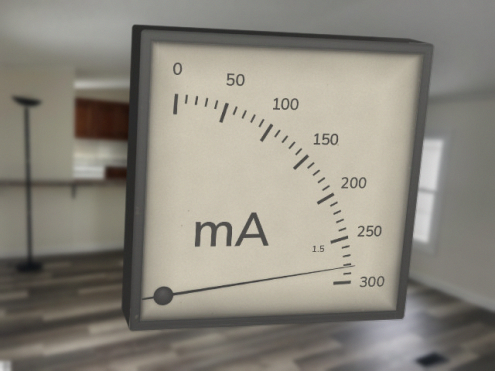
280 mA
